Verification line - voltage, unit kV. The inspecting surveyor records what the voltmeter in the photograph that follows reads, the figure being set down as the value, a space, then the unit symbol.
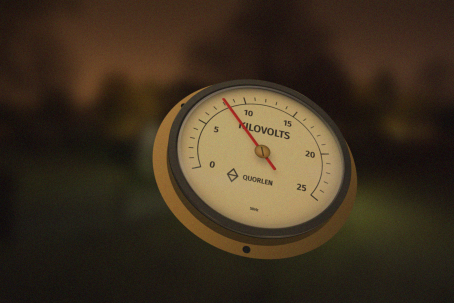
8 kV
